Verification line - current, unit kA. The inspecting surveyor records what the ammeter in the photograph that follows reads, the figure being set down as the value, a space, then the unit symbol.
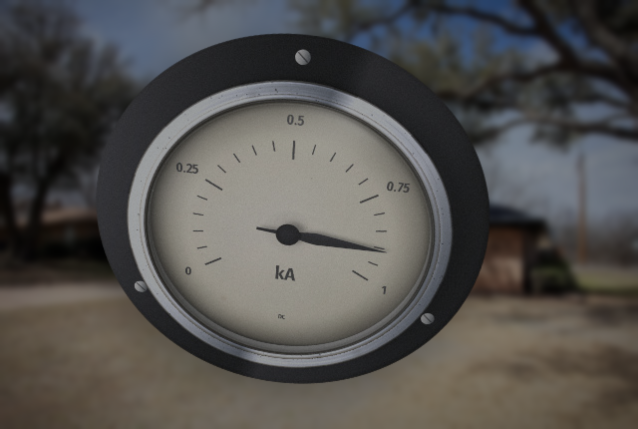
0.9 kA
